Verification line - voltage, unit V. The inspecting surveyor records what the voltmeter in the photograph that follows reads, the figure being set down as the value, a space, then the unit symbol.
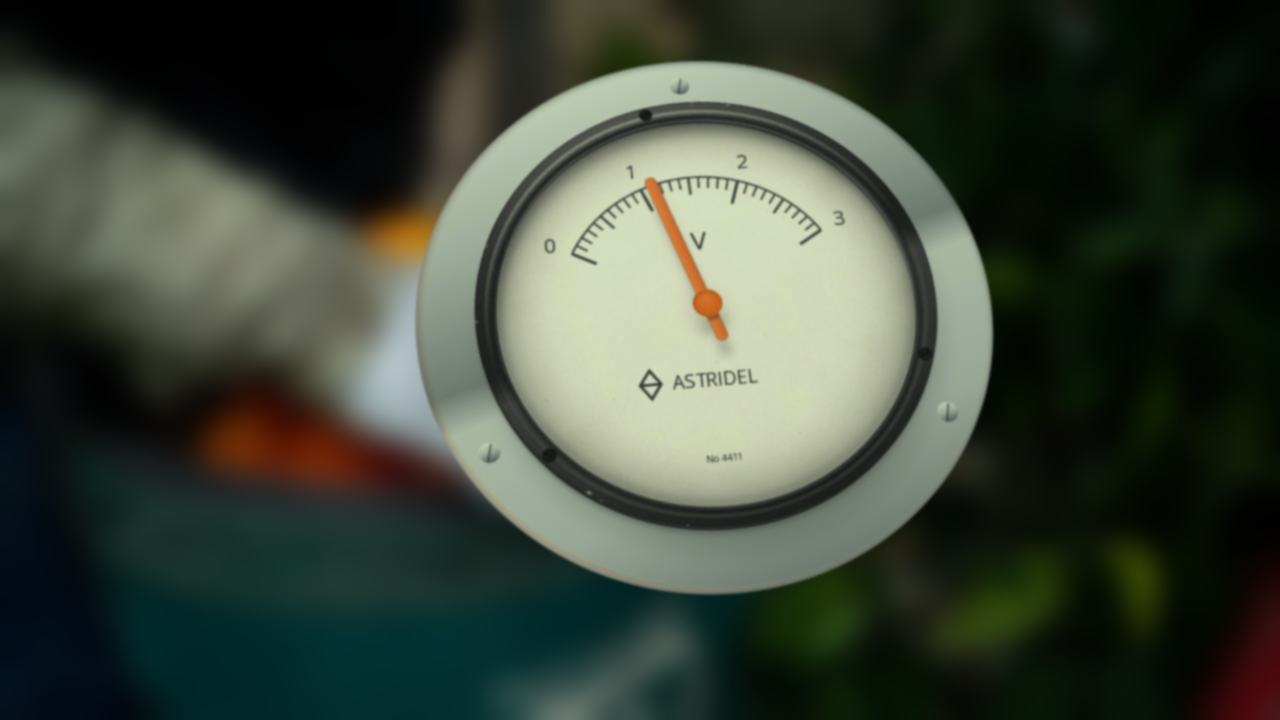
1.1 V
